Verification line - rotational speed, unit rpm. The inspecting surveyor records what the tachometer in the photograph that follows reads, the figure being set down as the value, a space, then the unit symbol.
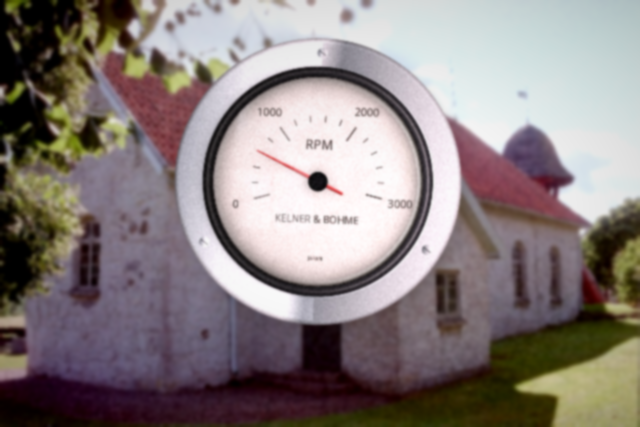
600 rpm
